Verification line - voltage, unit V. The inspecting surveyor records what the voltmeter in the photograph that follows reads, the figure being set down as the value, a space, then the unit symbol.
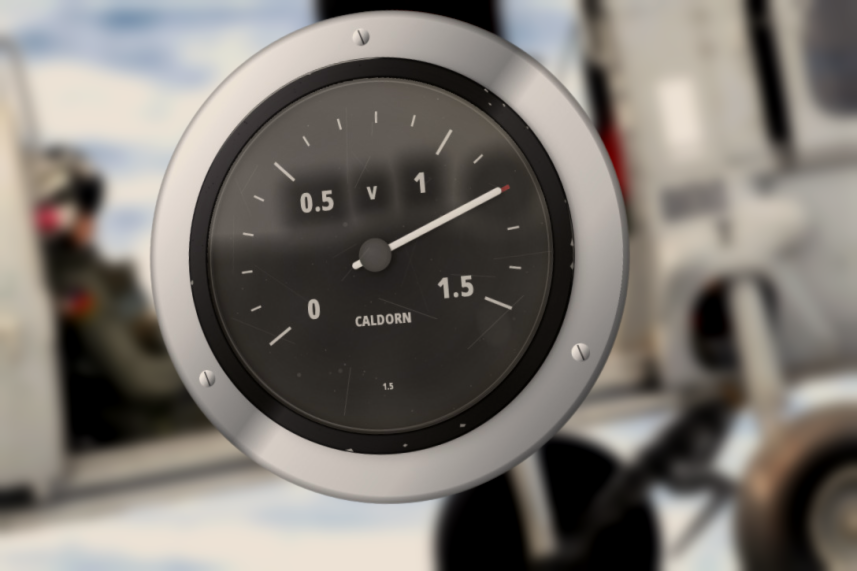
1.2 V
